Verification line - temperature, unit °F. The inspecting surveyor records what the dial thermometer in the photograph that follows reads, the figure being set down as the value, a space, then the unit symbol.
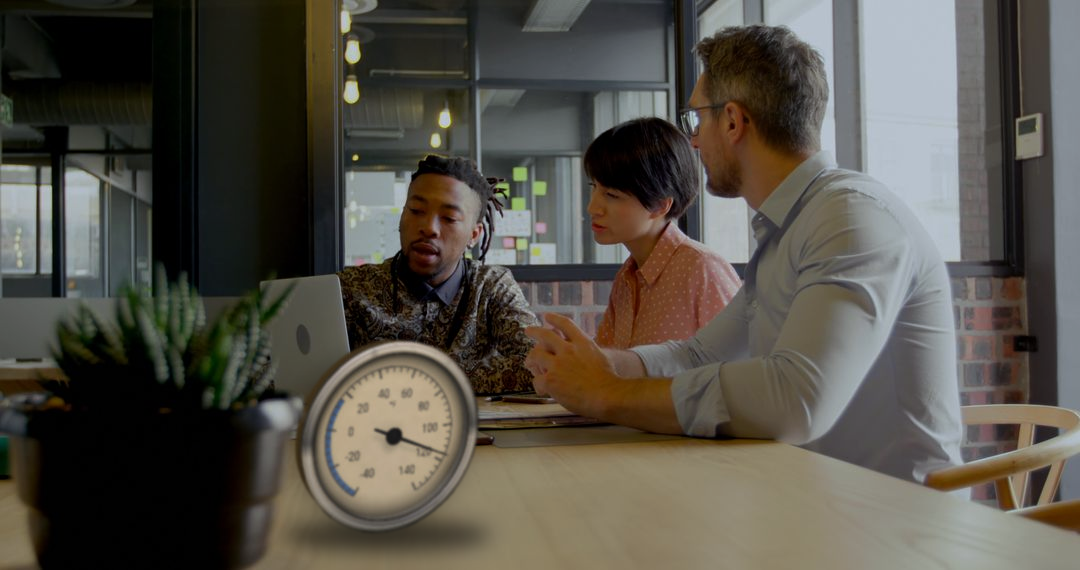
116 °F
